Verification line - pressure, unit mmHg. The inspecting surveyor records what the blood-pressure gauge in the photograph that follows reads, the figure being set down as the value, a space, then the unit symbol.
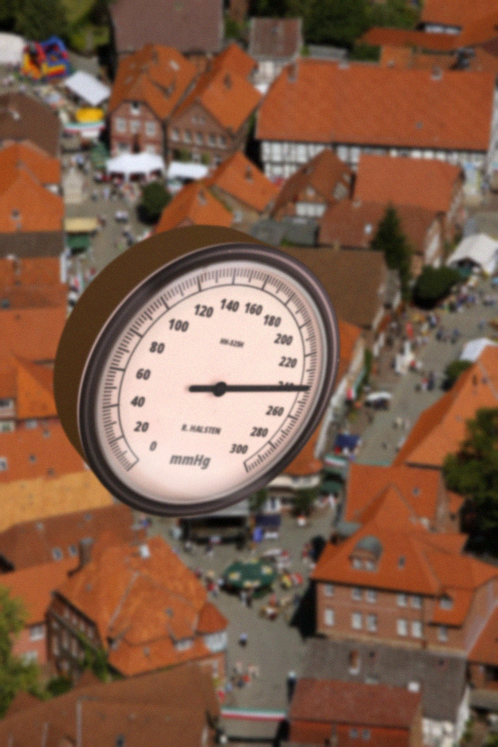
240 mmHg
